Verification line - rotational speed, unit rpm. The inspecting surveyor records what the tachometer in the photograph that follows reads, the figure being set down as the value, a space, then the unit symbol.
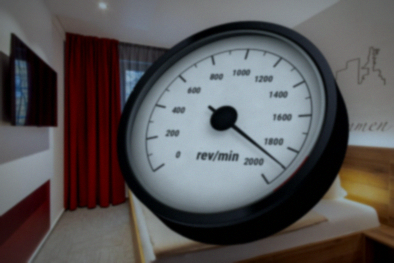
1900 rpm
